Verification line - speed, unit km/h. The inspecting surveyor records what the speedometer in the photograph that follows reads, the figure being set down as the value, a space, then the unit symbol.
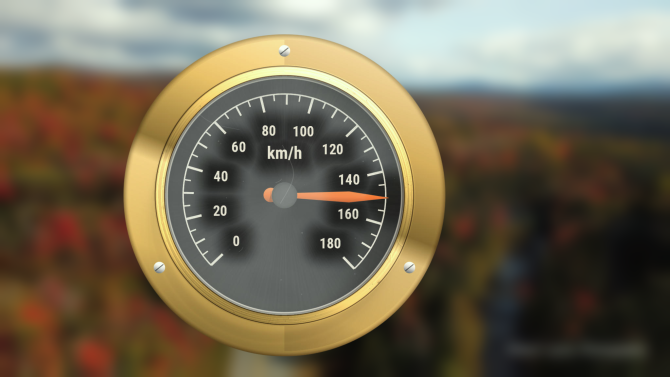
150 km/h
